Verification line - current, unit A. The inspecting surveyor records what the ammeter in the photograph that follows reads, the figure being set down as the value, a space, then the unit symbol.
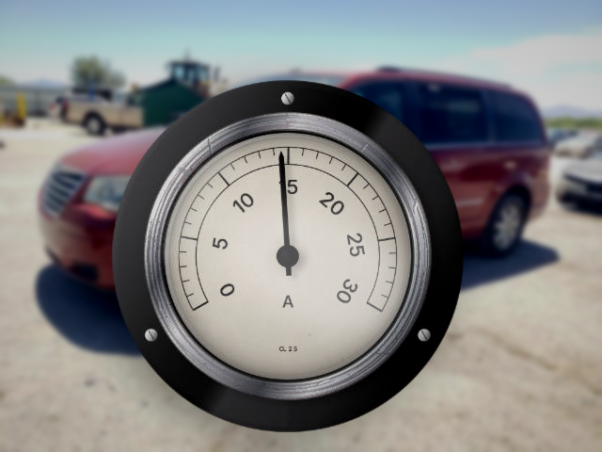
14.5 A
